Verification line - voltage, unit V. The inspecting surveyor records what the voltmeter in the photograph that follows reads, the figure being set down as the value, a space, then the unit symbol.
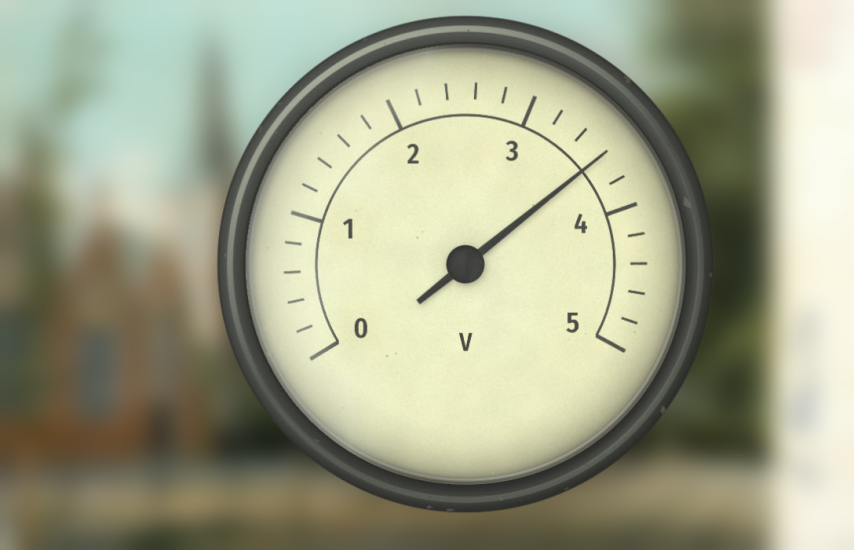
3.6 V
